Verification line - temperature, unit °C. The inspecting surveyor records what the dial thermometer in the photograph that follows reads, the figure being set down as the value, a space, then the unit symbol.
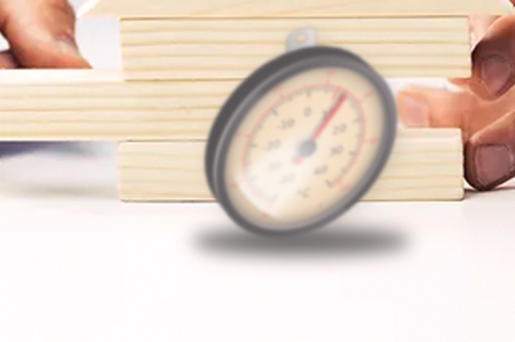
10 °C
